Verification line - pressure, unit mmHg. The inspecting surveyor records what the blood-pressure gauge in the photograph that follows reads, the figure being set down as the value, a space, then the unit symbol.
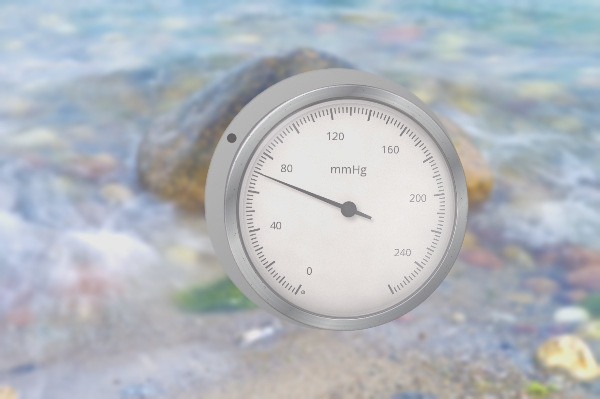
70 mmHg
